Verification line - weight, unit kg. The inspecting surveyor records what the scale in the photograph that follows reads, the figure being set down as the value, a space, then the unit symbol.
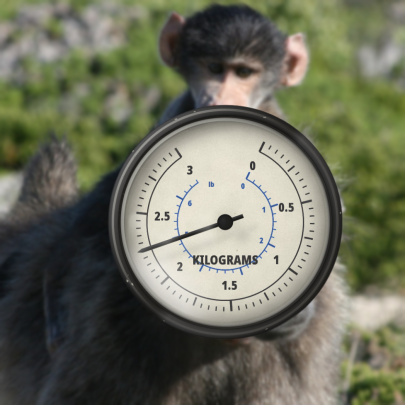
2.25 kg
